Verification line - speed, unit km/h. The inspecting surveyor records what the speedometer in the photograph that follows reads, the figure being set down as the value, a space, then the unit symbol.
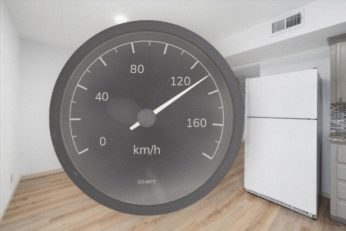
130 km/h
